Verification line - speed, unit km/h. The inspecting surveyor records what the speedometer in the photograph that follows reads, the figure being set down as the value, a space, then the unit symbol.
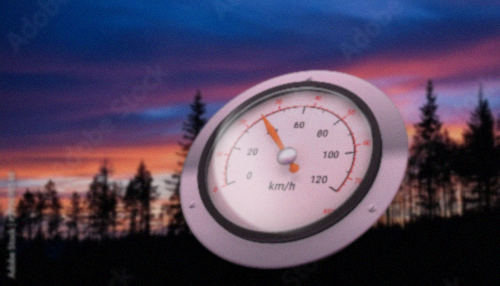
40 km/h
